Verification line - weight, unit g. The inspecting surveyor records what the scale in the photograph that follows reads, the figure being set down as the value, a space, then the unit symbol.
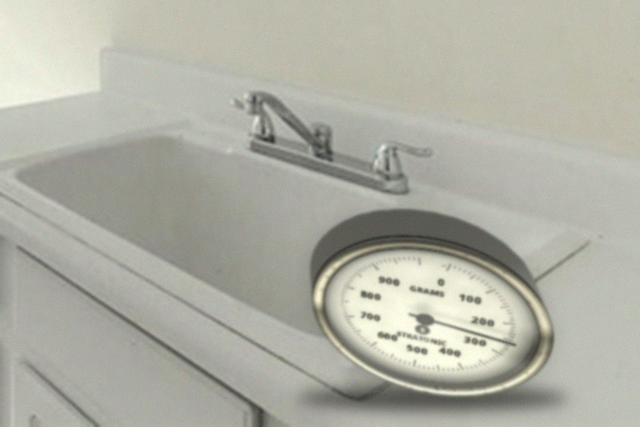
250 g
